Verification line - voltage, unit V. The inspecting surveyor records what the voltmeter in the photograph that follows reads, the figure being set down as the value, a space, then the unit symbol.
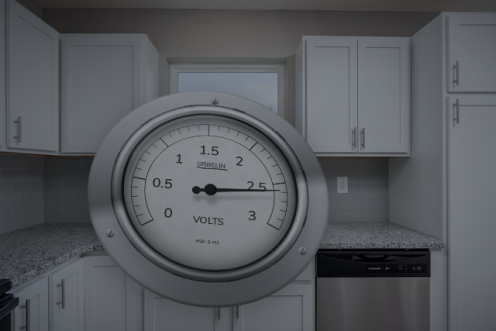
2.6 V
